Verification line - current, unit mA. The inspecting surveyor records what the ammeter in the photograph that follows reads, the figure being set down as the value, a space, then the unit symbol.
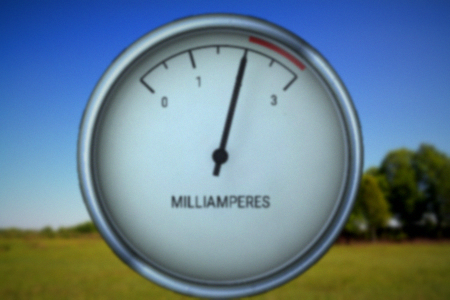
2 mA
